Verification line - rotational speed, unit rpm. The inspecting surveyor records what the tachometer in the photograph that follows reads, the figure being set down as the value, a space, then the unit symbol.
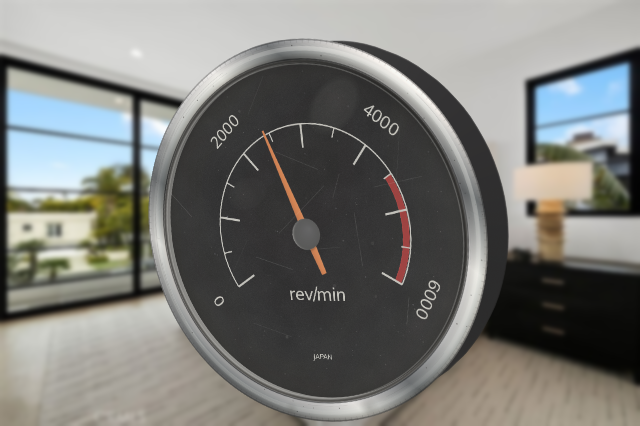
2500 rpm
